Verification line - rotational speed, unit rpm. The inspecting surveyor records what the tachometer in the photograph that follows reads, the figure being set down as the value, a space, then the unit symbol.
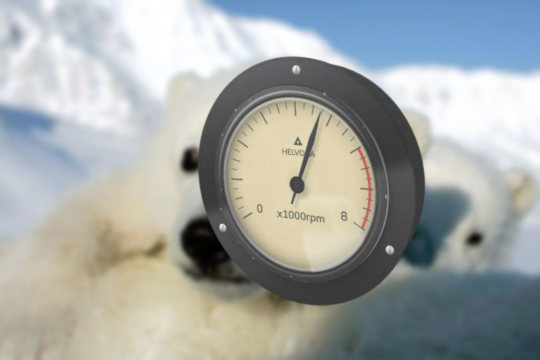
4750 rpm
